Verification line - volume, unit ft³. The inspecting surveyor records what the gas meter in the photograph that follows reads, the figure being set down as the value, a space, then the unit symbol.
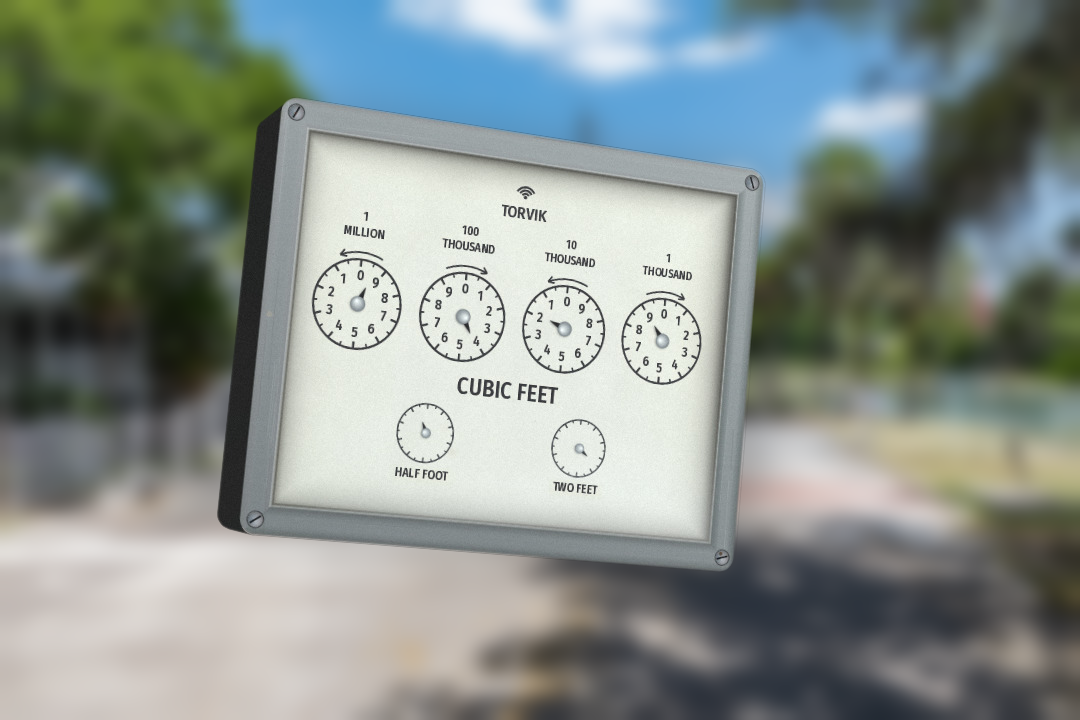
941900 ft³
